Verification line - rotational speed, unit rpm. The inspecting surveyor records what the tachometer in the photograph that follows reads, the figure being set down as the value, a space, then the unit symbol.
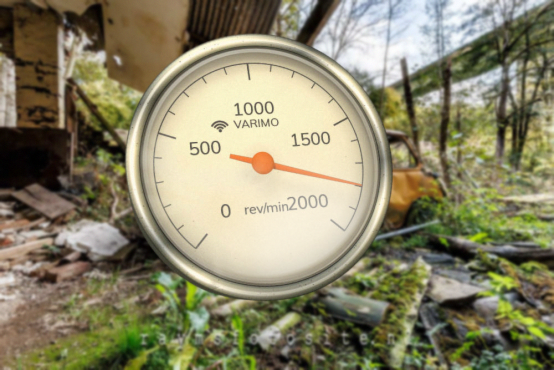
1800 rpm
